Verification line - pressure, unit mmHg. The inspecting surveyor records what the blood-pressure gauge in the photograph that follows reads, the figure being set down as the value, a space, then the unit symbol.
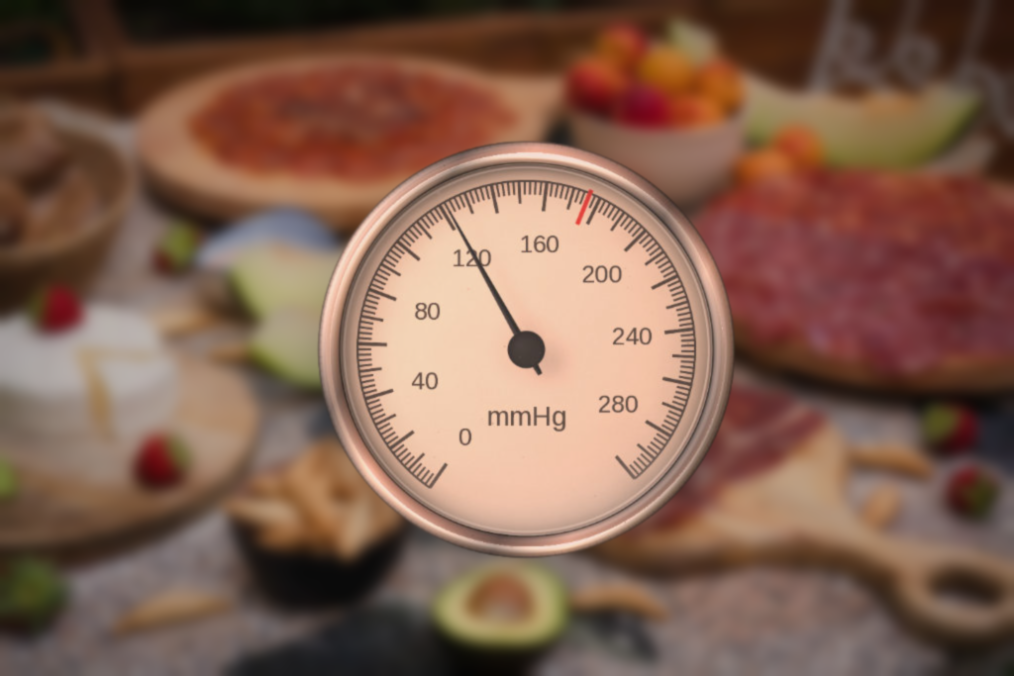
122 mmHg
